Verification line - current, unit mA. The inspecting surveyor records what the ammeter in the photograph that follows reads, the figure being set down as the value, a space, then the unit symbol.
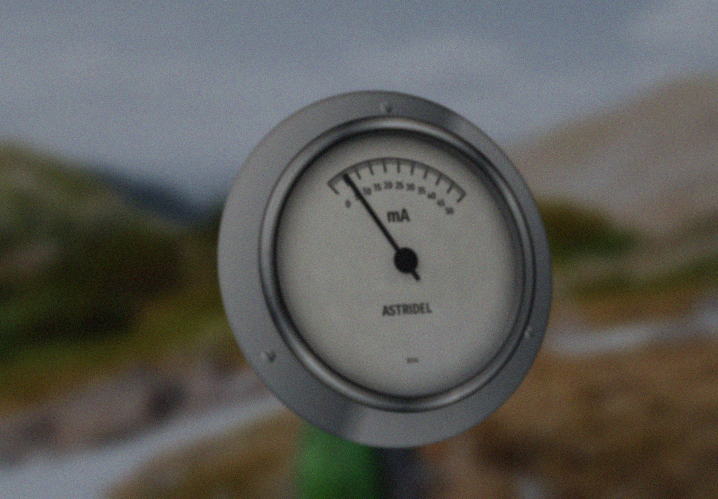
5 mA
